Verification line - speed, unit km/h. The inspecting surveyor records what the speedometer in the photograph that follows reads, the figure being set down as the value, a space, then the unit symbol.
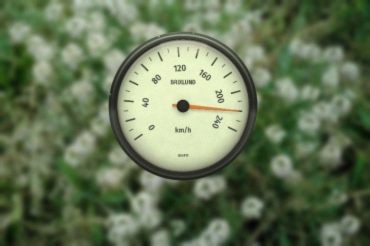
220 km/h
